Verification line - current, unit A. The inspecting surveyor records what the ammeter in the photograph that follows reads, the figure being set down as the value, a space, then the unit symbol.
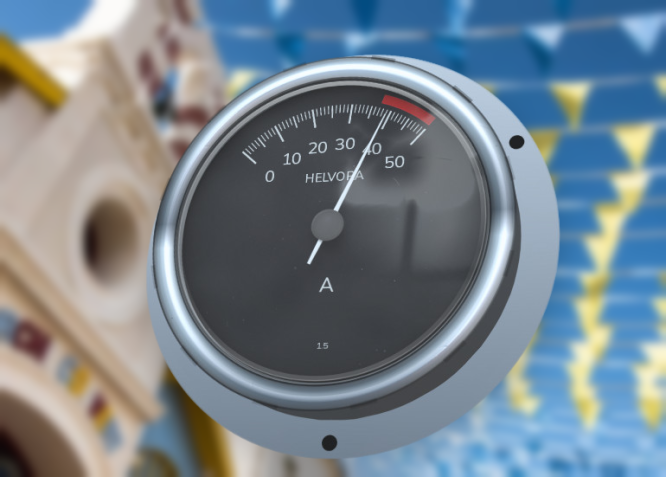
40 A
